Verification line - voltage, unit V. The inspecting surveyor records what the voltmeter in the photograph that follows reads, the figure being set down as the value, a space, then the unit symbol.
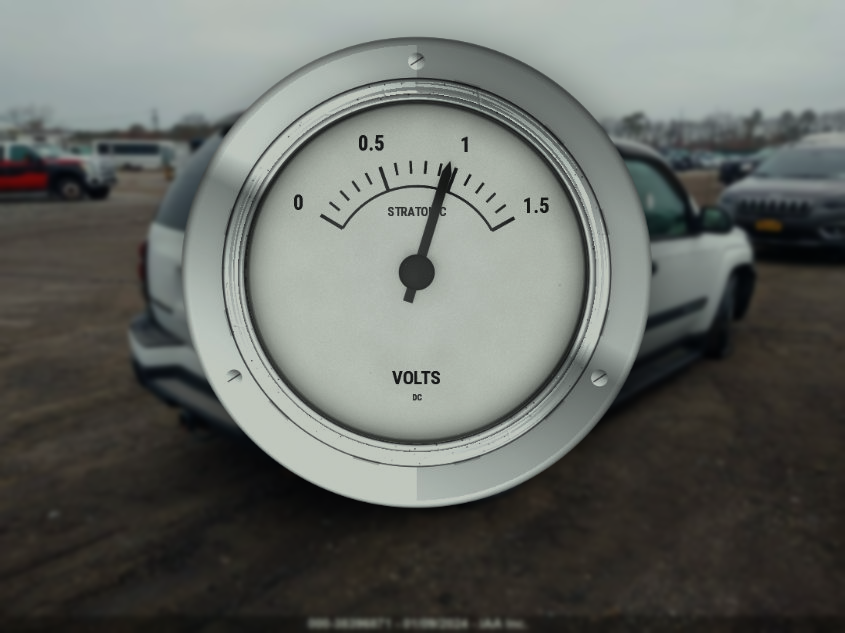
0.95 V
